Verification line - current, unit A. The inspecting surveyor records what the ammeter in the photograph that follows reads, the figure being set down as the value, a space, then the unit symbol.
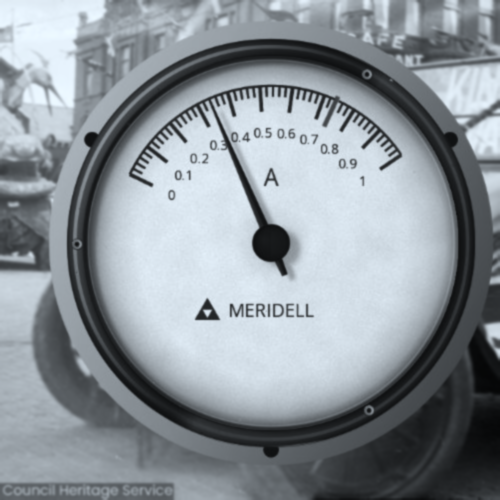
0.34 A
